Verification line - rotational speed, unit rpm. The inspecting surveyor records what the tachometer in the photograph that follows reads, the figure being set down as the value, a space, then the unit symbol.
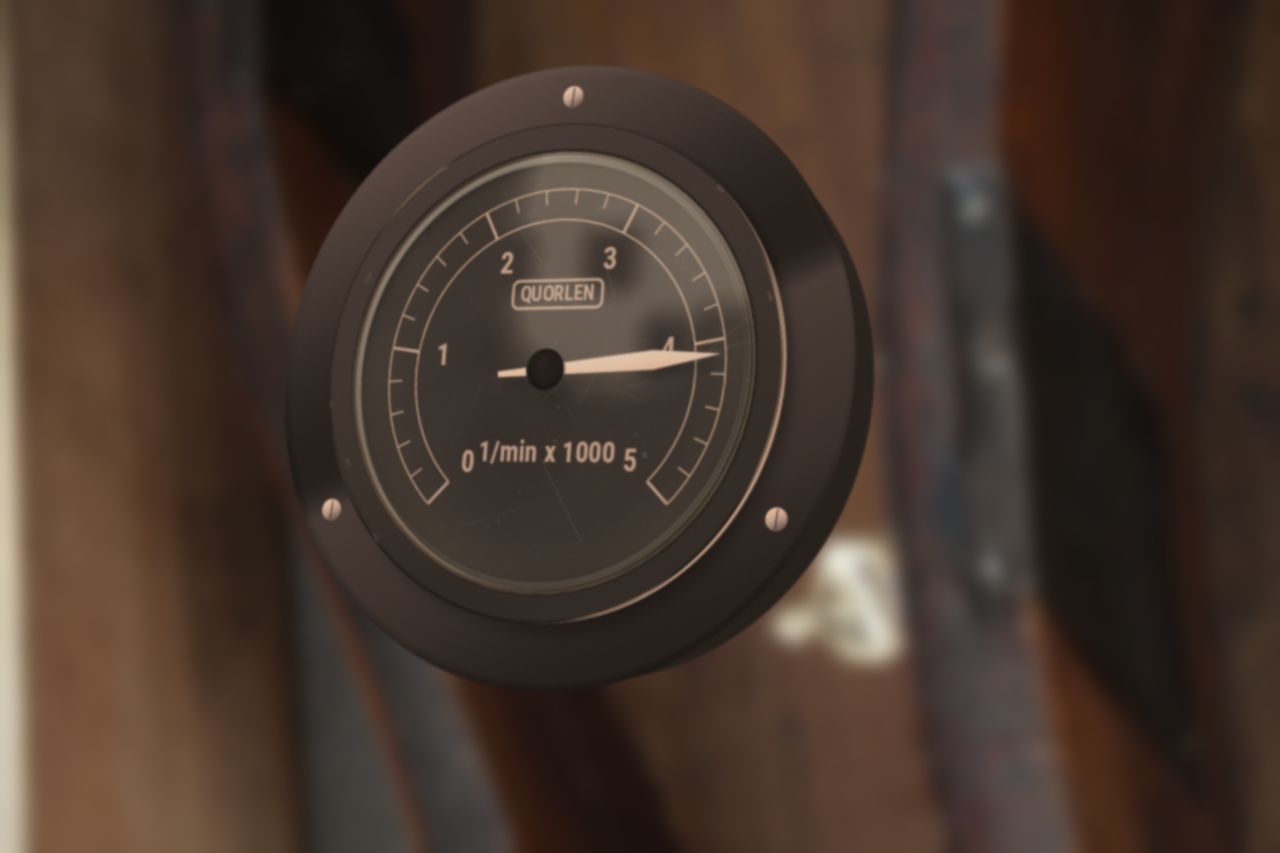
4100 rpm
